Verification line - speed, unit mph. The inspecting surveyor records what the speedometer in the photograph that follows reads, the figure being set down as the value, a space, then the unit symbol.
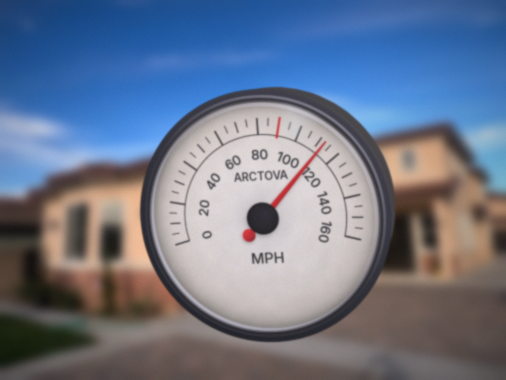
112.5 mph
